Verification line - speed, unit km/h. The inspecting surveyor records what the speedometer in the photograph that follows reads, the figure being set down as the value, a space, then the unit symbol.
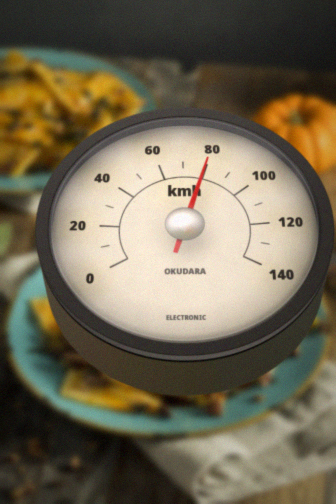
80 km/h
